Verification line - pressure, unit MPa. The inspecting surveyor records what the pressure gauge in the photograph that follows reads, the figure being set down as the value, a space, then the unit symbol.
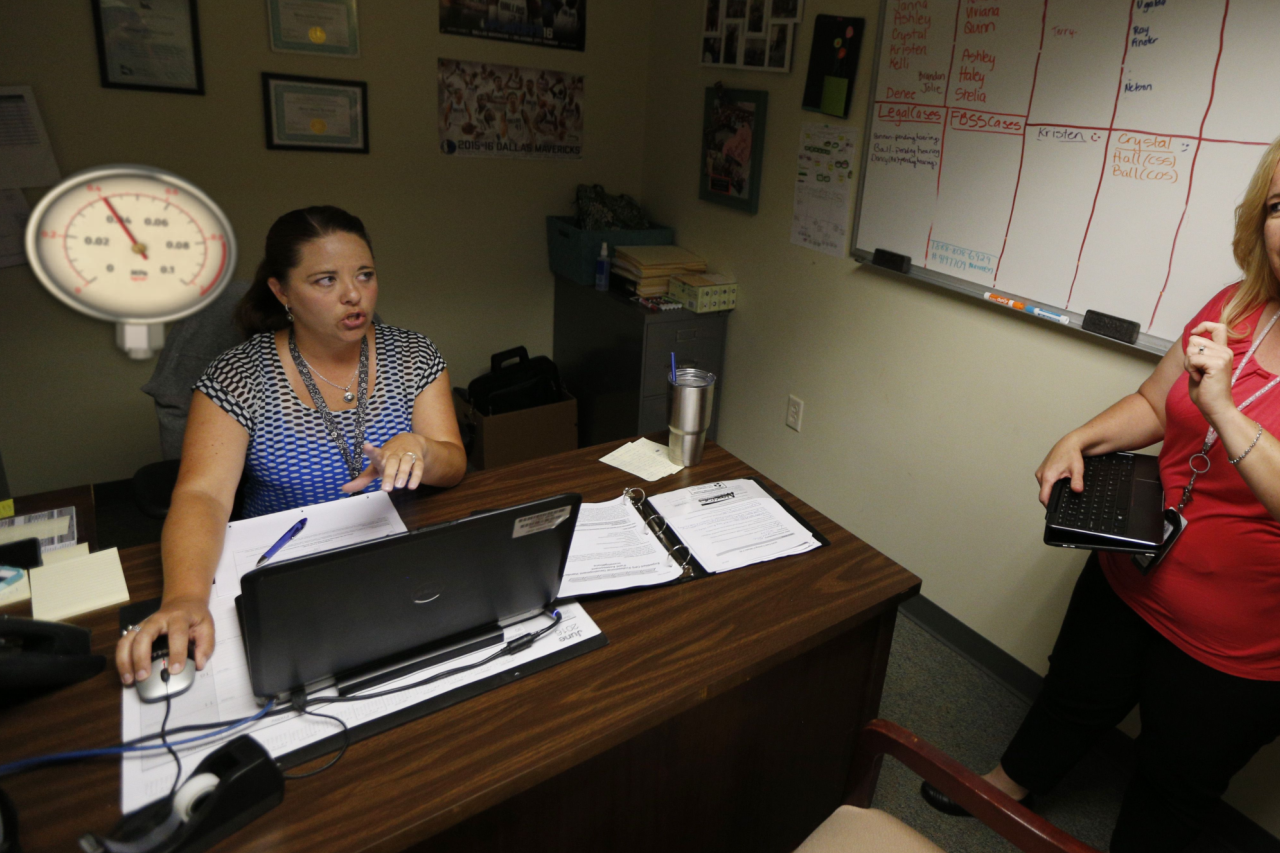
0.04 MPa
